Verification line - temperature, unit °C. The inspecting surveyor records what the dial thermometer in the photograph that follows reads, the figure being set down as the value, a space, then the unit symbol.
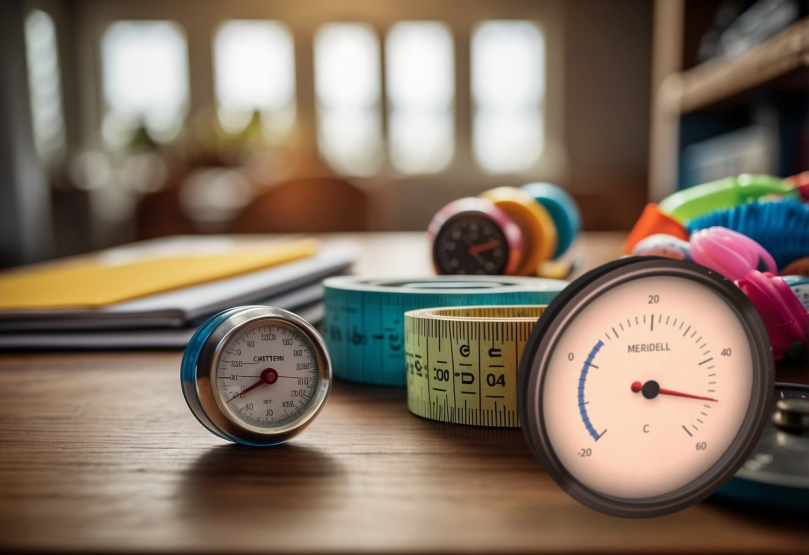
50 °C
